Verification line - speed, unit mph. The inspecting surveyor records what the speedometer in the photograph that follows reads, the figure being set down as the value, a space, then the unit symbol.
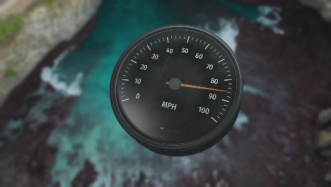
86 mph
